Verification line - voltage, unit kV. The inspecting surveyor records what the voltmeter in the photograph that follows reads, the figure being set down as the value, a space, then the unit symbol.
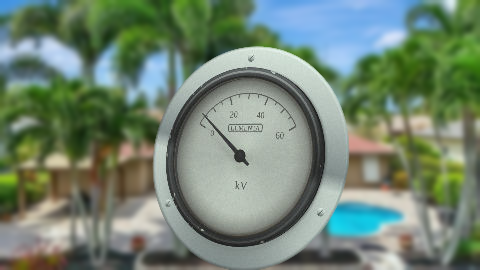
5 kV
